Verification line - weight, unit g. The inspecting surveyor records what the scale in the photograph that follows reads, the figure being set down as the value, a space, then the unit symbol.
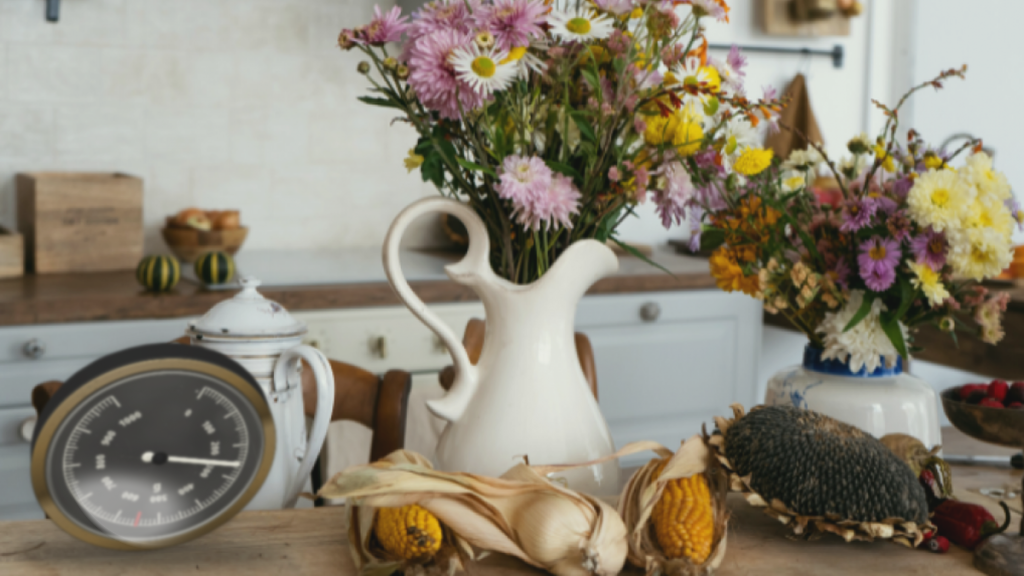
250 g
